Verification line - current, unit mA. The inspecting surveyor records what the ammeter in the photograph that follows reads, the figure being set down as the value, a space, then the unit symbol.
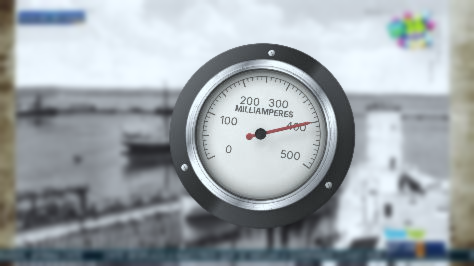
400 mA
